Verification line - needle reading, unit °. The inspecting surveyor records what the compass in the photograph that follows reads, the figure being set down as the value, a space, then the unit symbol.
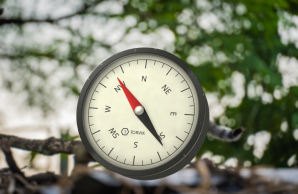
320 °
